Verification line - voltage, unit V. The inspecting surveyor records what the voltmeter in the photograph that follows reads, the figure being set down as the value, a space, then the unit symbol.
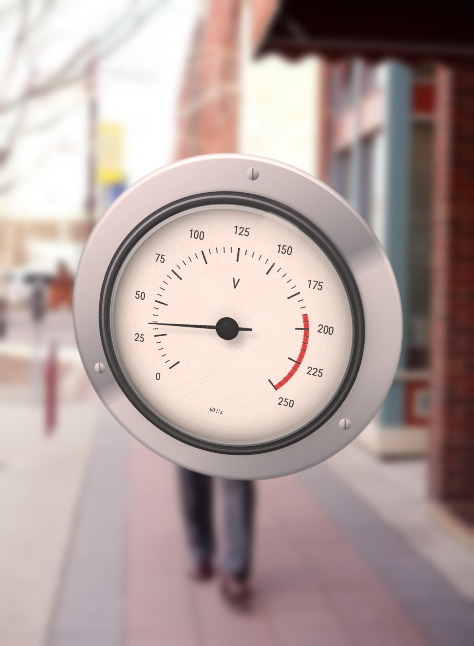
35 V
